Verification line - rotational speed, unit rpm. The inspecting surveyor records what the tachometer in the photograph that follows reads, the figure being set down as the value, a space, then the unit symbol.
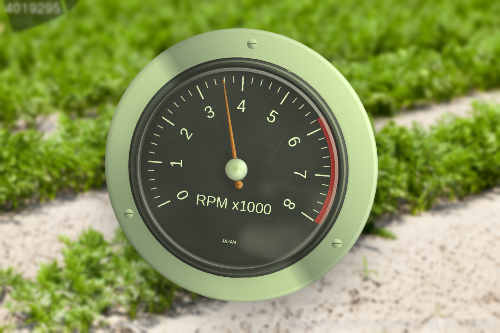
3600 rpm
